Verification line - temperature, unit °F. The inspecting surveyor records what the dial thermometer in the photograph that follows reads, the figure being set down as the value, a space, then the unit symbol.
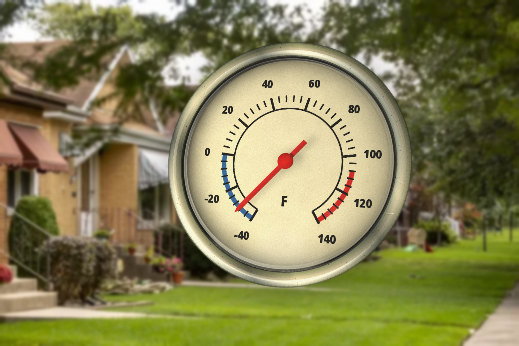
-32 °F
